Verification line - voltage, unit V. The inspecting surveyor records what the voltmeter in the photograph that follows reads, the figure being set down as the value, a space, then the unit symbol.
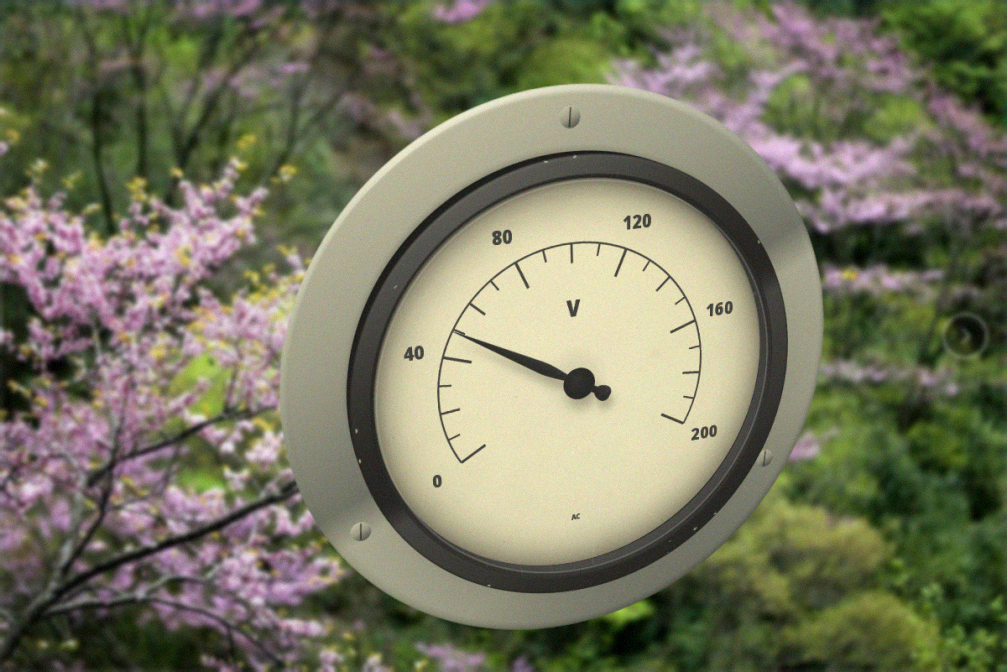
50 V
